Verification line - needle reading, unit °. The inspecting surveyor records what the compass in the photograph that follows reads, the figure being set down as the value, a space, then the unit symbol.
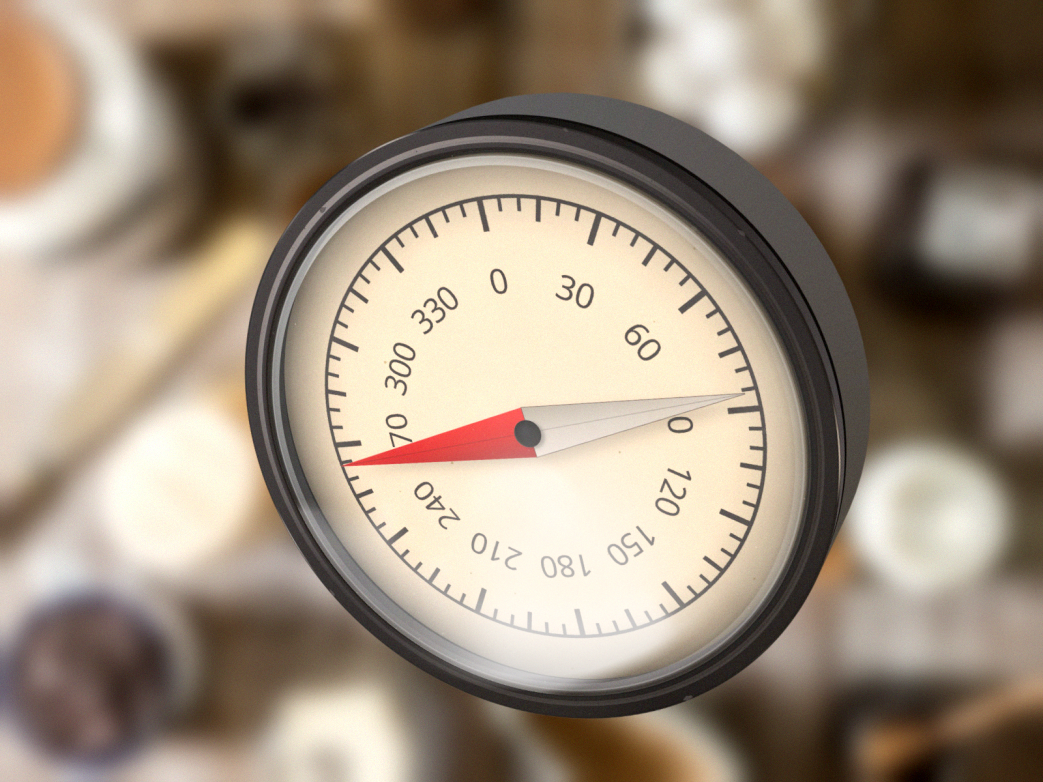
265 °
